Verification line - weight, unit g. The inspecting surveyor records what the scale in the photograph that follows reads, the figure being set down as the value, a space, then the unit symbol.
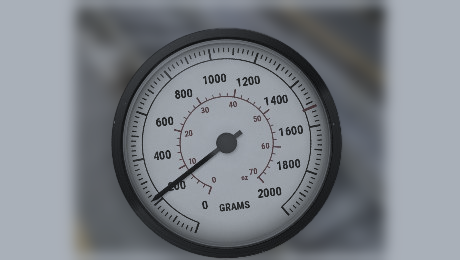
220 g
